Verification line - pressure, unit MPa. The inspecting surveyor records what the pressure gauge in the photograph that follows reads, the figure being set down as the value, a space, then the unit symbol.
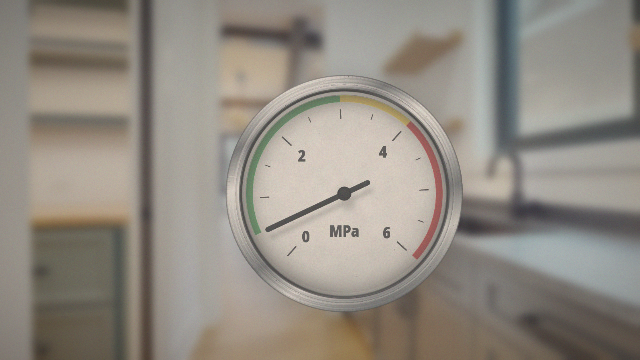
0.5 MPa
